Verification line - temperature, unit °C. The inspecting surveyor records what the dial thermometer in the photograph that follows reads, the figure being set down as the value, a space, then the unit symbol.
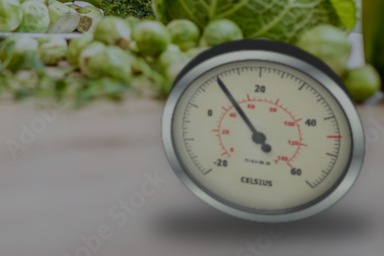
10 °C
